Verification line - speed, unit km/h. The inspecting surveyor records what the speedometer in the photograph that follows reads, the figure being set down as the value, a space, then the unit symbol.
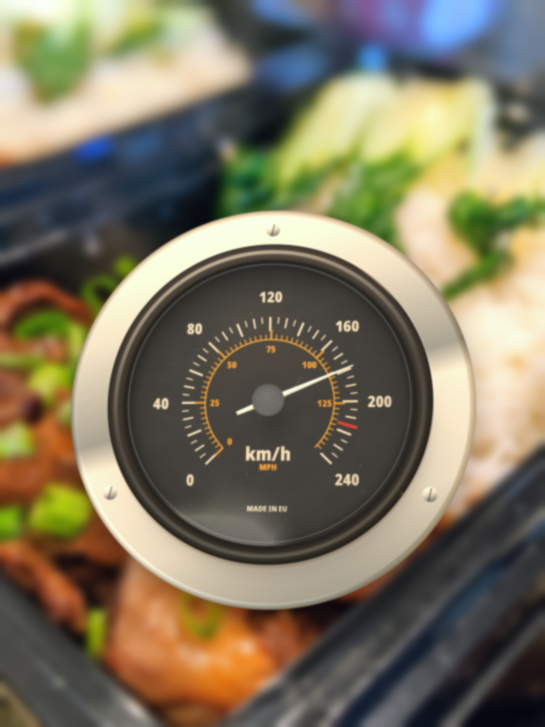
180 km/h
